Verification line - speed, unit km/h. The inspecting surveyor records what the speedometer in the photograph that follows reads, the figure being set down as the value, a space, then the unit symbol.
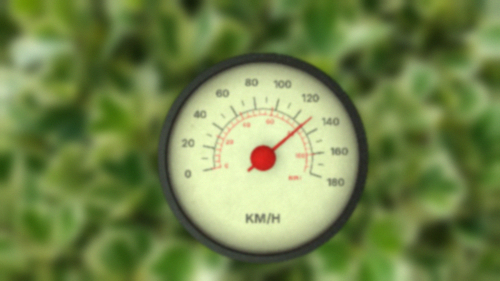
130 km/h
